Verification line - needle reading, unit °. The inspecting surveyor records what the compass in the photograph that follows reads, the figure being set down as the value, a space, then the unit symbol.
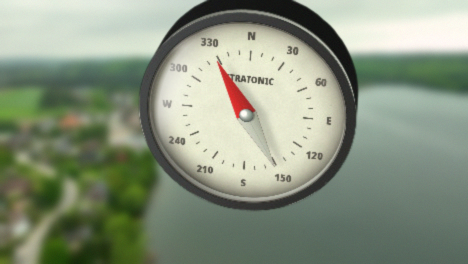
330 °
